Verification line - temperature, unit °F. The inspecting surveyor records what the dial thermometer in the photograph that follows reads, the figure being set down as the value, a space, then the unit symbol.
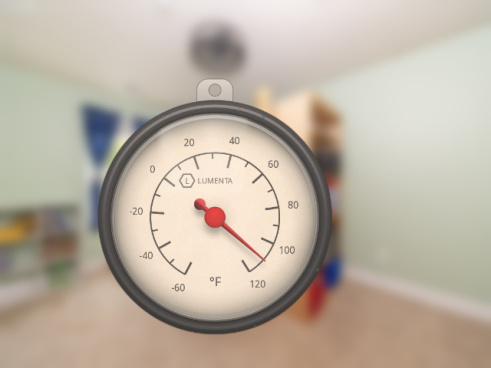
110 °F
